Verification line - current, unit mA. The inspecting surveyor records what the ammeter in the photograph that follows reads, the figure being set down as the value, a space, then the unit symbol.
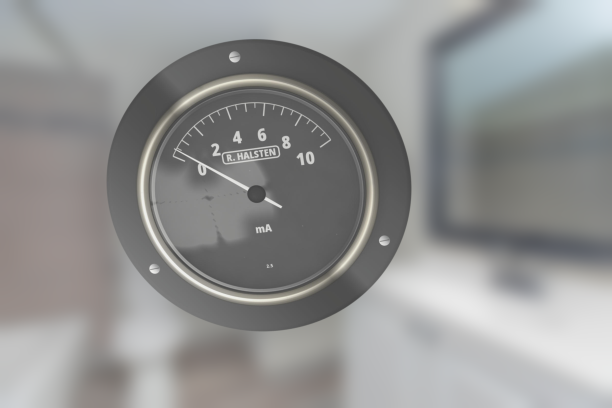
0.5 mA
